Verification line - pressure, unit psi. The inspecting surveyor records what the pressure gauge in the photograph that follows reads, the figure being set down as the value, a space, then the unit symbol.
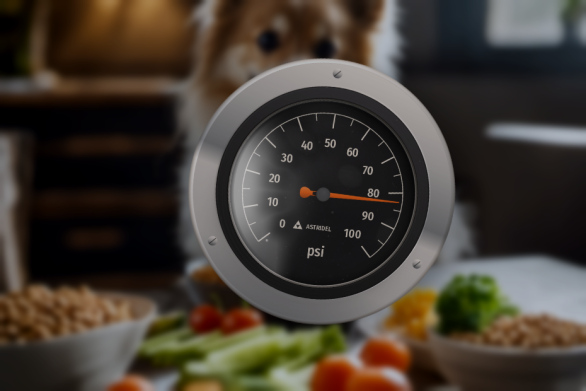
82.5 psi
